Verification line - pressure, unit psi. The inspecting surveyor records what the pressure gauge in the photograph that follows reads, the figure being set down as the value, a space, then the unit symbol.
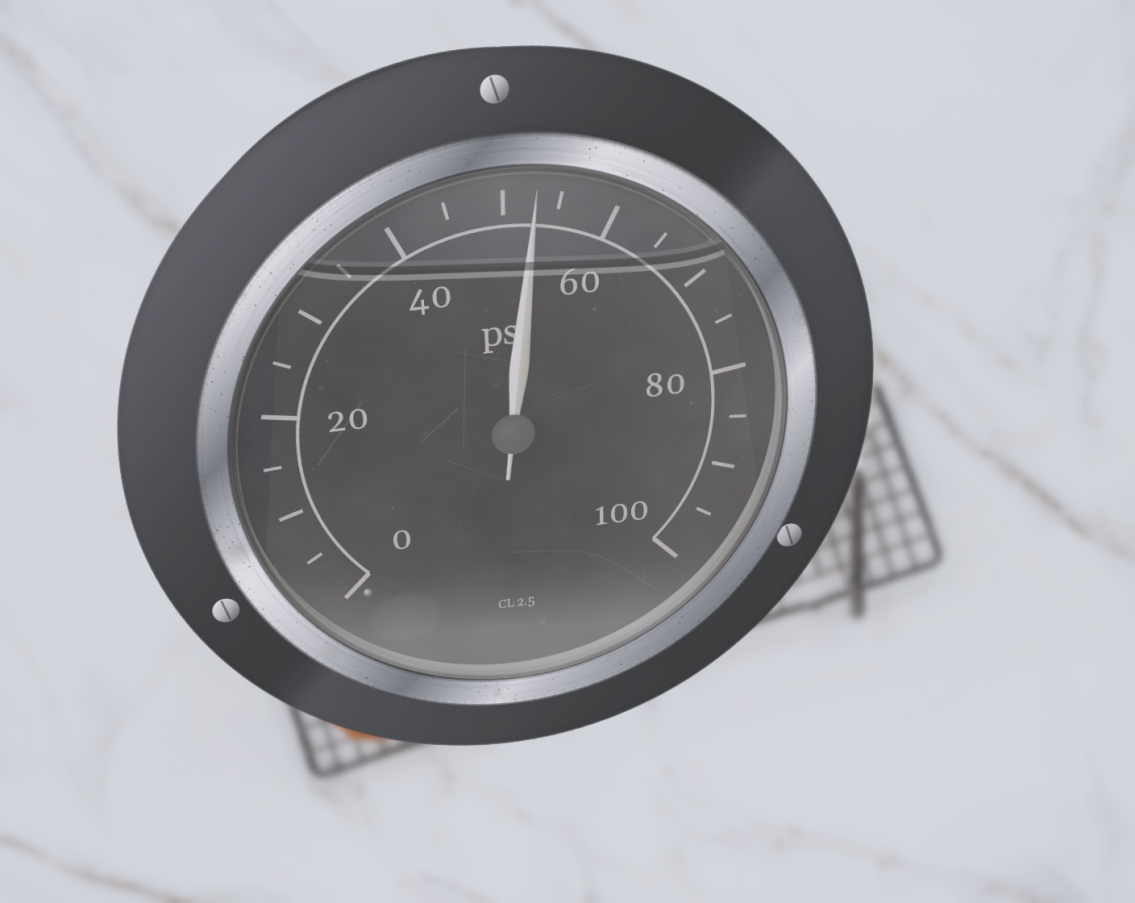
52.5 psi
